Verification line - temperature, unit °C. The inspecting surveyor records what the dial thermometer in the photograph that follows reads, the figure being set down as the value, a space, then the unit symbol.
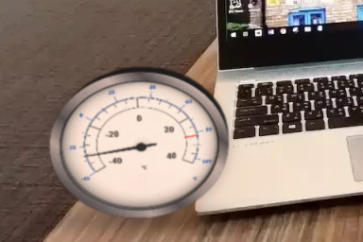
-32 °C
